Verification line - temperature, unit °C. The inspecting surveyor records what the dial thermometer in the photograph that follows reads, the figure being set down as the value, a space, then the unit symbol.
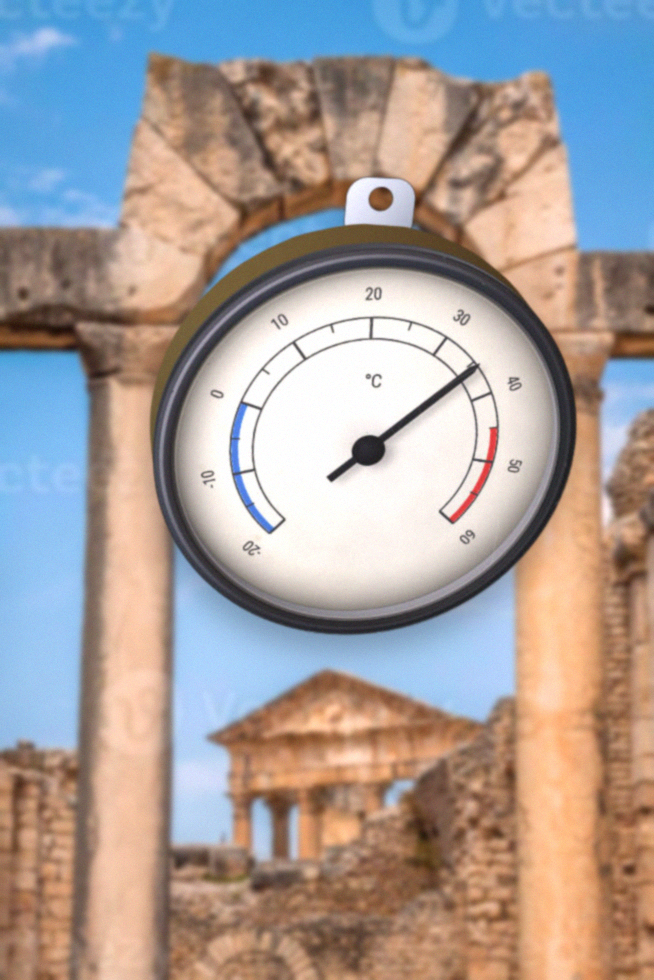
35 °C
